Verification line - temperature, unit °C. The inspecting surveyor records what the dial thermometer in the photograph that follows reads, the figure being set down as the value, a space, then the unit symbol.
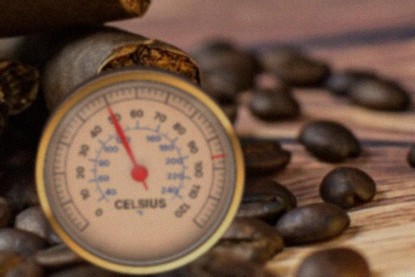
50 °C
